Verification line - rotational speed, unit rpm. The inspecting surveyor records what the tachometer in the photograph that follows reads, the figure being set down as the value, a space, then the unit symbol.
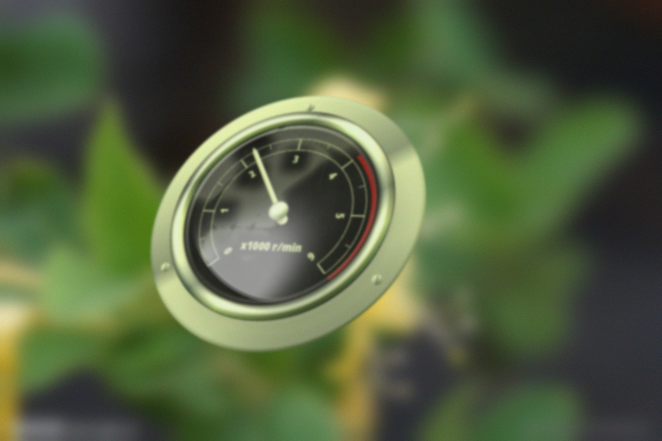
2250 rpm
